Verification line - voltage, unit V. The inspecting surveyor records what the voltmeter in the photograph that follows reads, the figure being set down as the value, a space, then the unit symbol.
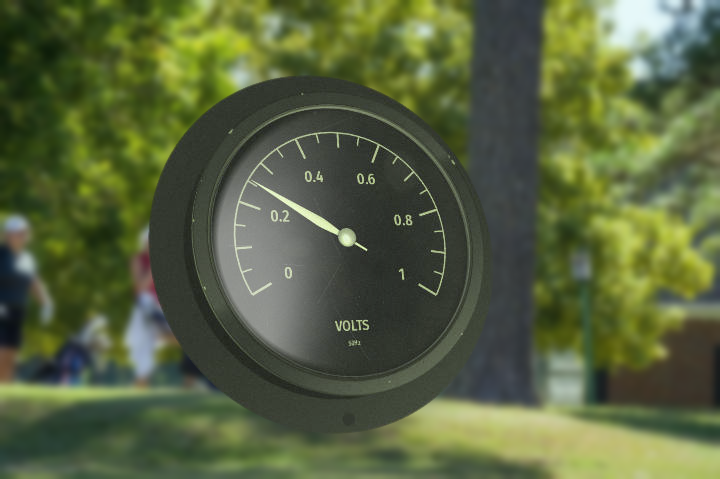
0.25 V
